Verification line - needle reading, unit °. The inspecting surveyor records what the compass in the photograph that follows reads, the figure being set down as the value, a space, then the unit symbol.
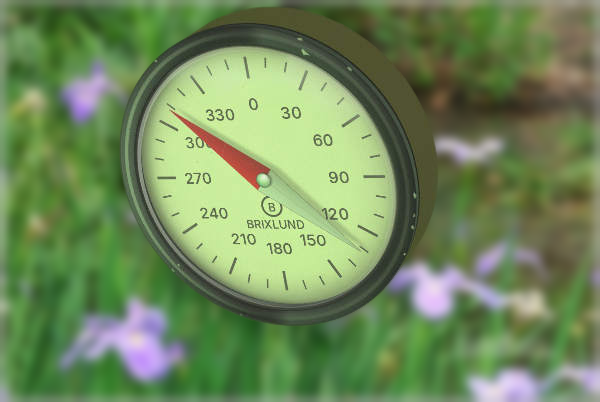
310 °
